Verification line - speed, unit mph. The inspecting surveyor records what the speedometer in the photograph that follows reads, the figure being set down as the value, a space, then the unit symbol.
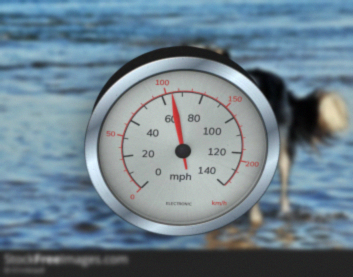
65 mph
